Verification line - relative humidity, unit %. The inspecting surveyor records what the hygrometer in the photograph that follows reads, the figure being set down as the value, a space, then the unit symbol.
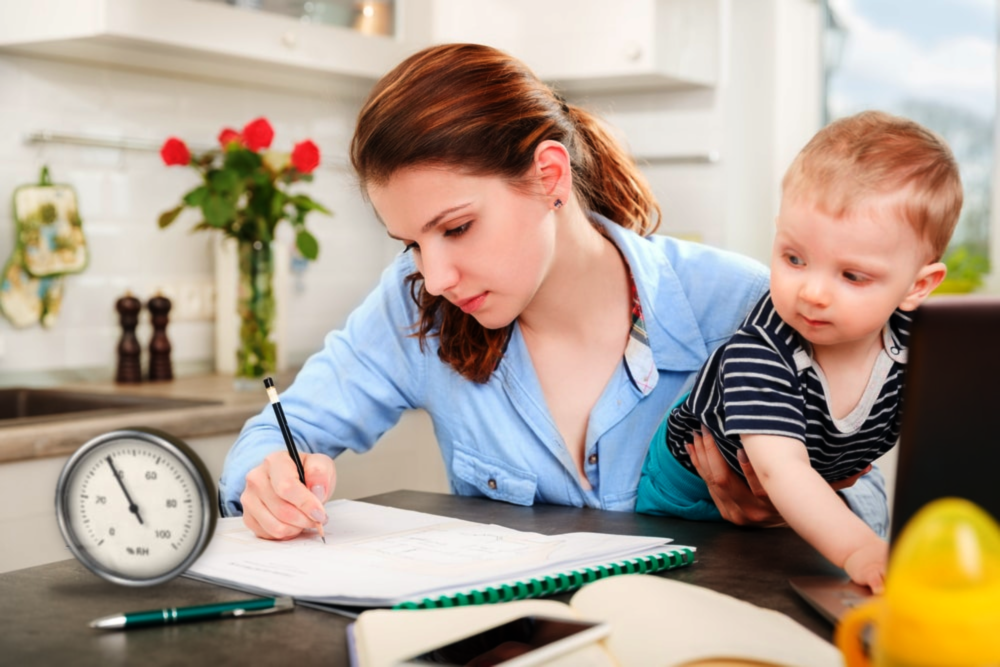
40 %
